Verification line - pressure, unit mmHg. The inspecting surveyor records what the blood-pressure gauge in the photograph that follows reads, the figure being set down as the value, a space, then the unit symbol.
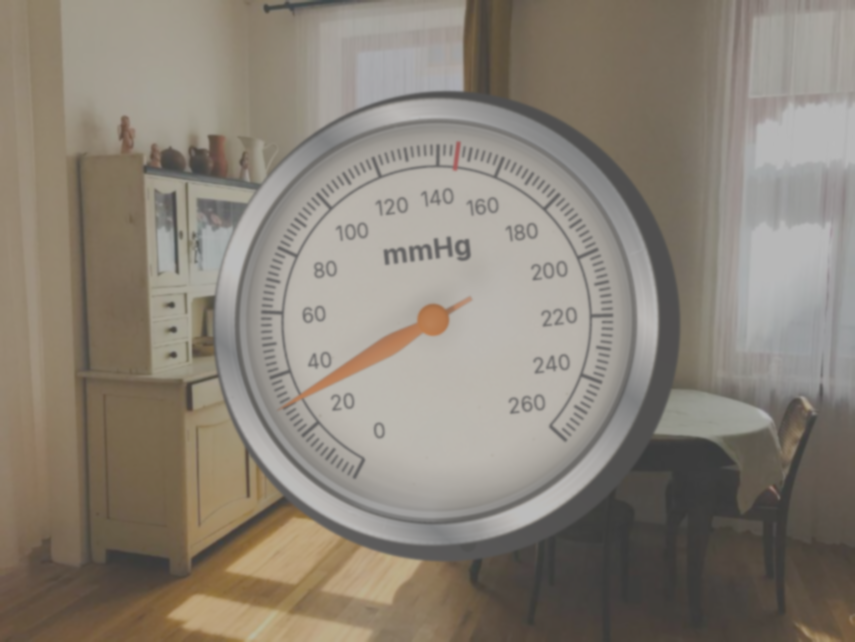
30 mmHg
